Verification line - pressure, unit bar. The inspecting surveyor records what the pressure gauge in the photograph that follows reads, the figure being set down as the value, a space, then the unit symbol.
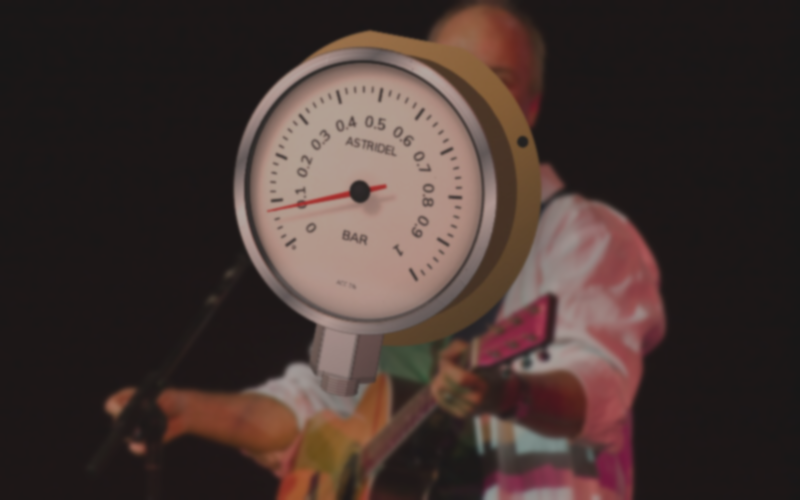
0.08 bar
